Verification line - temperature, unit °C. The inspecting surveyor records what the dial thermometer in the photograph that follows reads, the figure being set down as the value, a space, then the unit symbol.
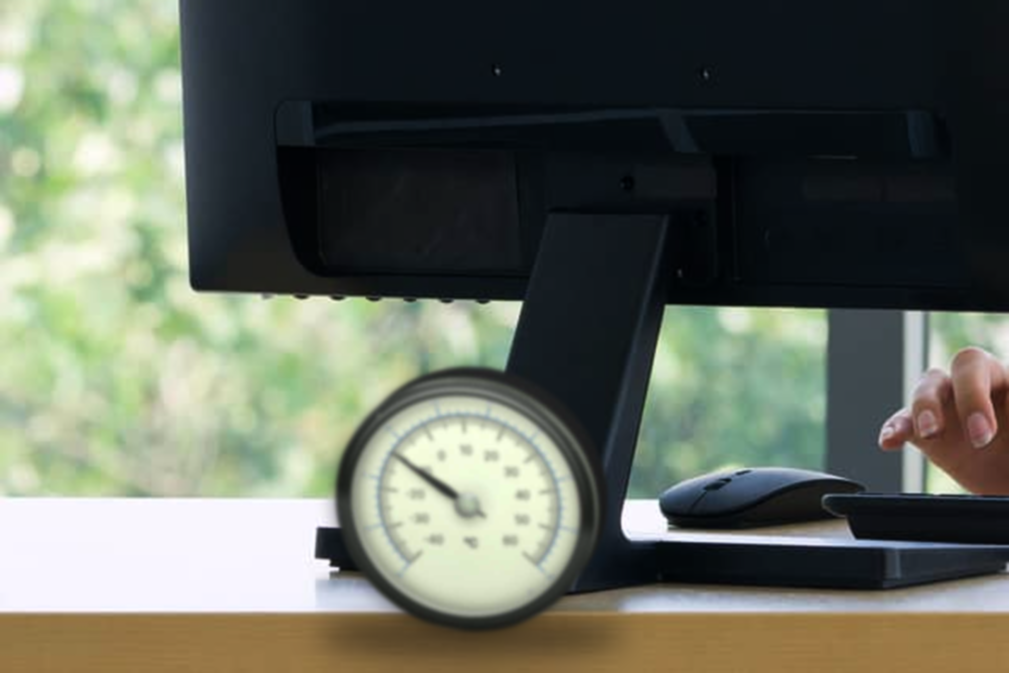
-10 °C
